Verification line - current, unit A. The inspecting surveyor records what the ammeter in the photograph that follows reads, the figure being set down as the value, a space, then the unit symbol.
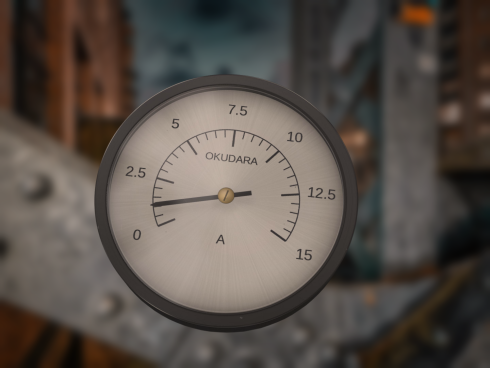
1 A
